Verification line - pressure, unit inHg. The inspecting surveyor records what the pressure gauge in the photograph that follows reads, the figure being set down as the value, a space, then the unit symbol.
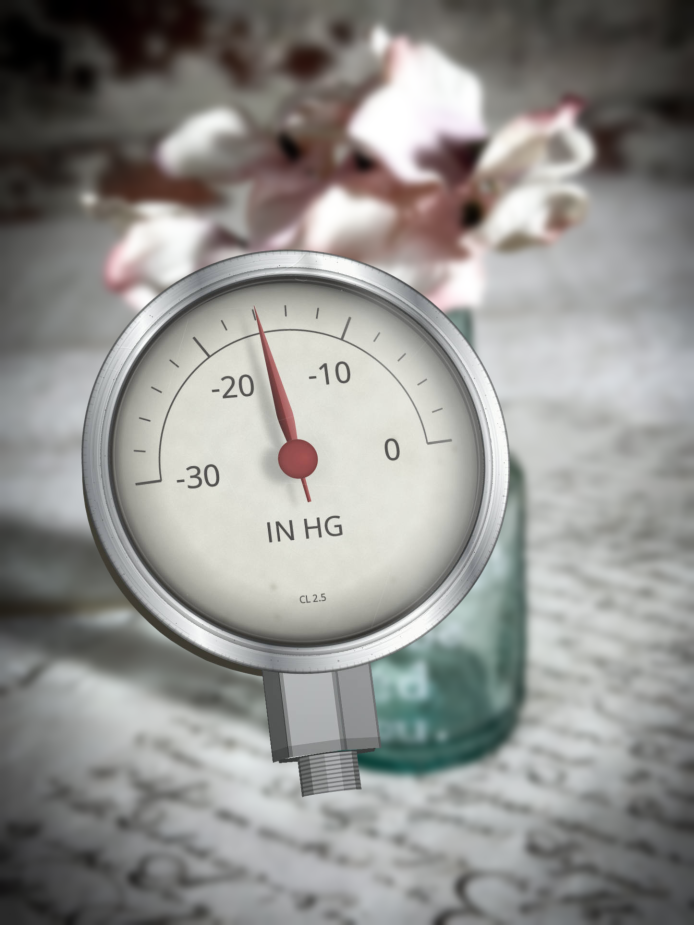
-16 inHg
